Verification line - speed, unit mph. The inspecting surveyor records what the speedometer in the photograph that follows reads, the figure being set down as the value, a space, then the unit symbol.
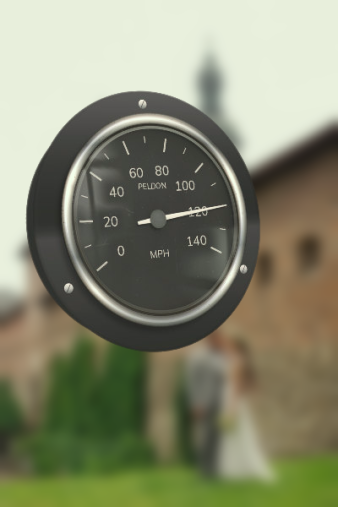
120 mph
